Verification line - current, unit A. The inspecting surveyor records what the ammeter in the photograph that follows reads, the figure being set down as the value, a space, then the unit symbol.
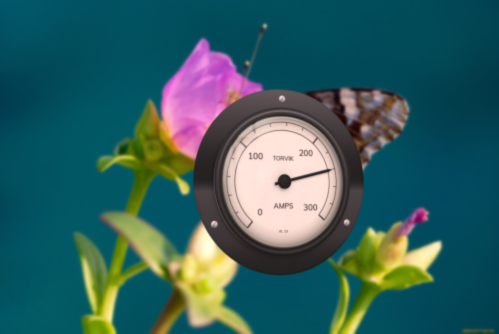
240 A
